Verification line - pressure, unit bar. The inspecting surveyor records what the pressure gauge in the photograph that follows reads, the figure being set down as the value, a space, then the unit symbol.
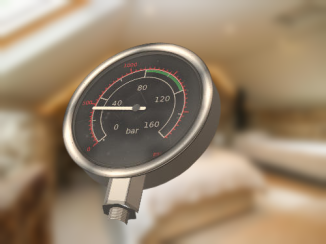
30 bar
